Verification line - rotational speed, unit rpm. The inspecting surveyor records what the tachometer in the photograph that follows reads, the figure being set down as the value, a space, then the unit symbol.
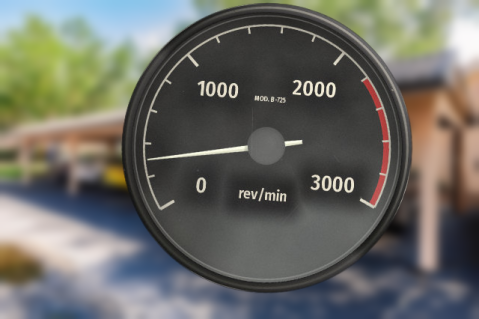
300 rpm
